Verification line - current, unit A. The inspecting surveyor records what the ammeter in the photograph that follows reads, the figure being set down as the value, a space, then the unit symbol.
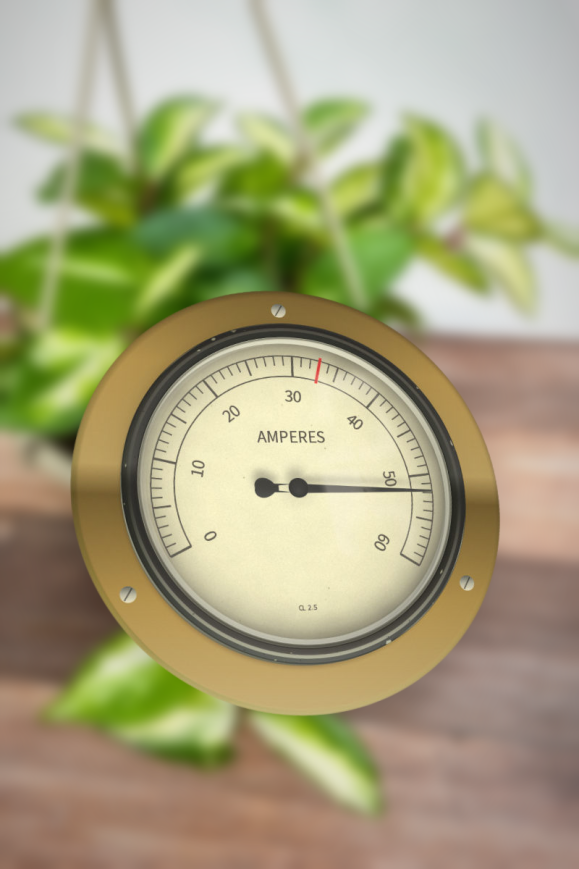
52 A
